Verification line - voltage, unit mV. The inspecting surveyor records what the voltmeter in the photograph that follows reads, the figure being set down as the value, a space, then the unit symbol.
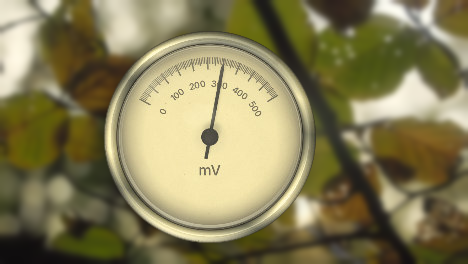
300 mV
